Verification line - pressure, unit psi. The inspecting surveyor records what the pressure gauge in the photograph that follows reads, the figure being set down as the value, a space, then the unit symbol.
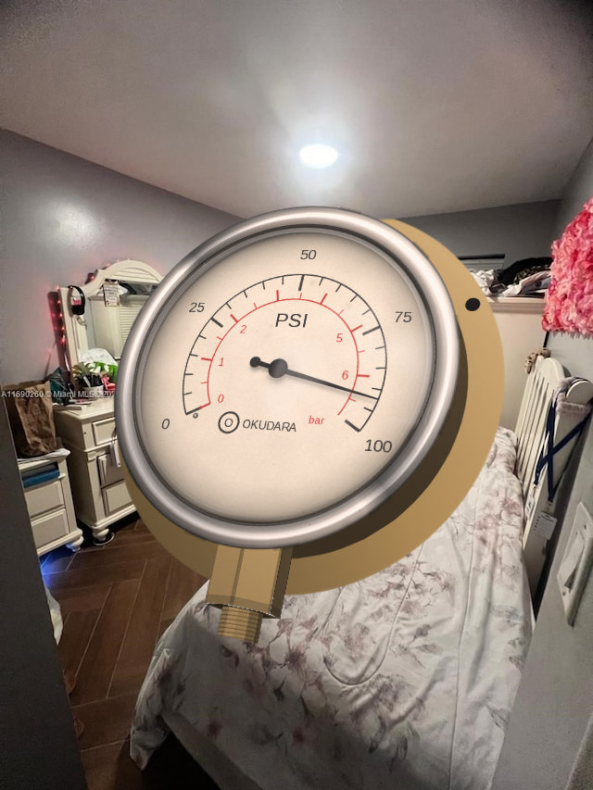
92.5 psi
